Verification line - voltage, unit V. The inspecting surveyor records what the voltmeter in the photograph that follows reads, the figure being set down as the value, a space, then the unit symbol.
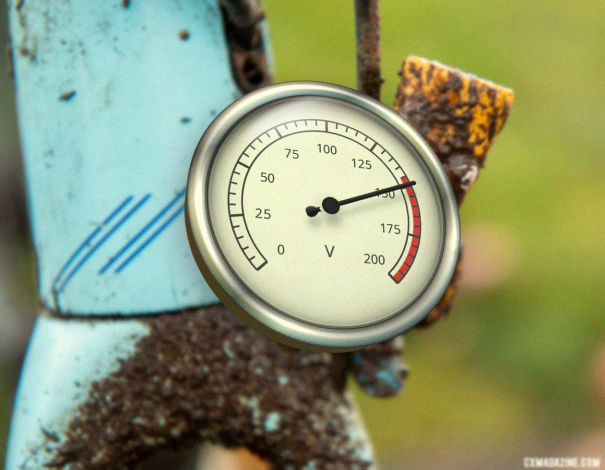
150 V
